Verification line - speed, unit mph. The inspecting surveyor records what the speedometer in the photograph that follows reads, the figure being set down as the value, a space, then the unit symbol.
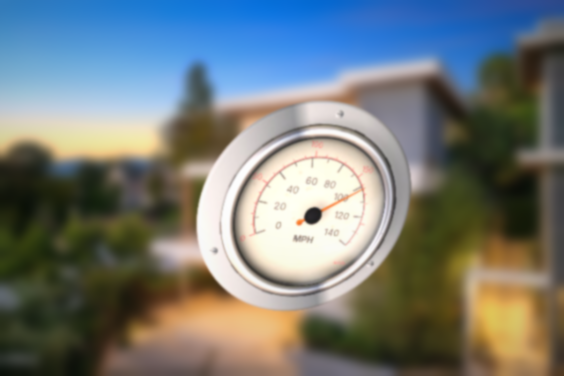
100 mph
